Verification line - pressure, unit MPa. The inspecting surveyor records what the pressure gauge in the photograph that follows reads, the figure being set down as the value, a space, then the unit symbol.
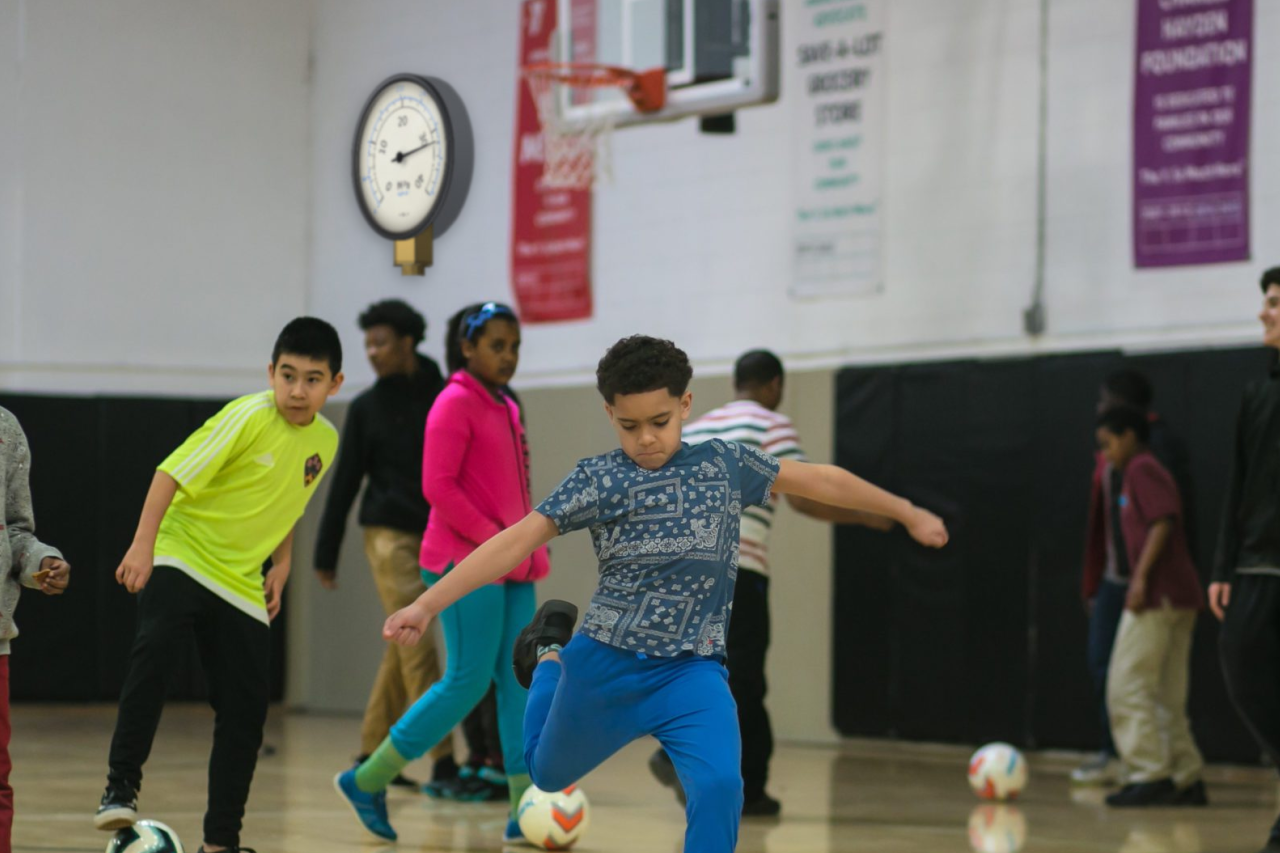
32 MPa
